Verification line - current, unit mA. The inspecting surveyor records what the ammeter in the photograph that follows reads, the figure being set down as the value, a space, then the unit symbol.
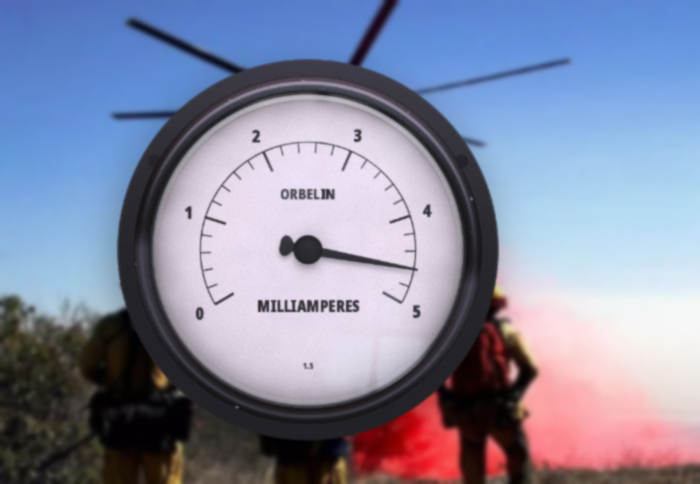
4.6 mA
